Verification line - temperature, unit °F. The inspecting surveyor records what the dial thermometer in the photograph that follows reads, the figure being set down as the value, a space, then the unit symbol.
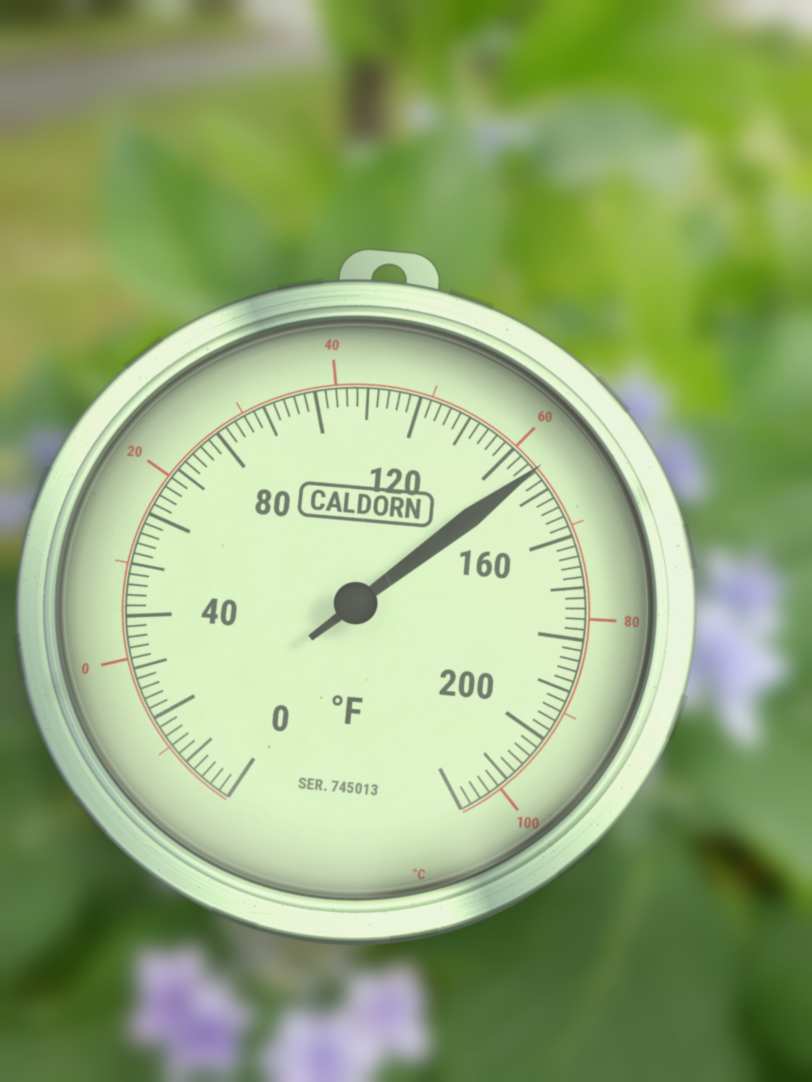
146 °F
